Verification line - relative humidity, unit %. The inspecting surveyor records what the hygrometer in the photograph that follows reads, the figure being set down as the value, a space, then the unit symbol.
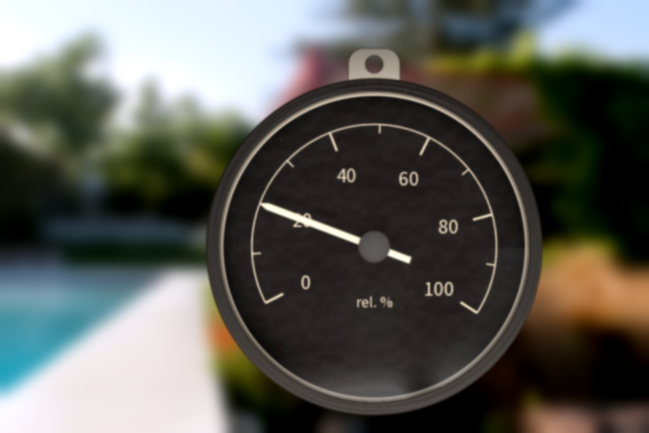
20 %
